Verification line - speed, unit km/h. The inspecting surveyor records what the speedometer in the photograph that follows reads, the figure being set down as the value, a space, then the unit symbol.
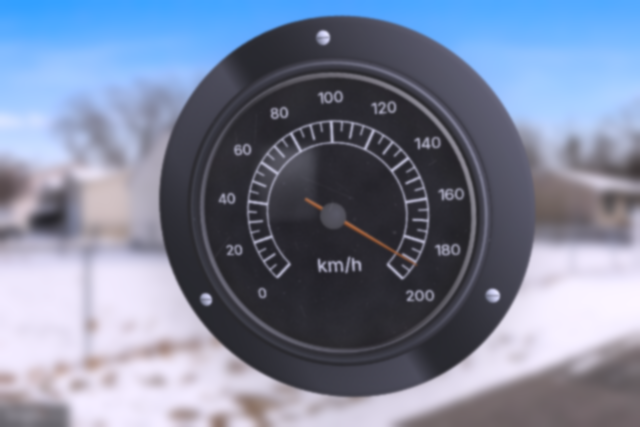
190 km/h
